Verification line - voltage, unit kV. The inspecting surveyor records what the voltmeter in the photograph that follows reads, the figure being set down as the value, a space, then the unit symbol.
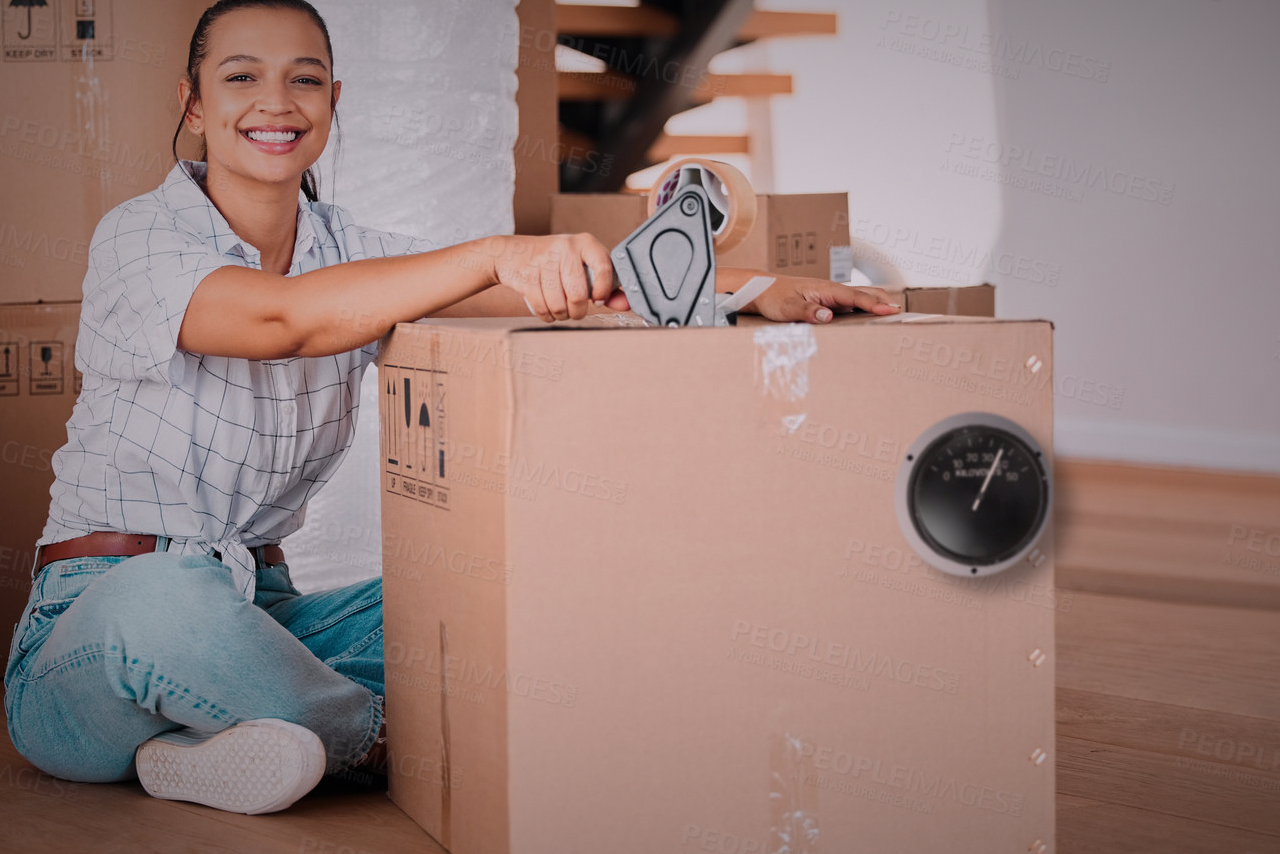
35 kV
